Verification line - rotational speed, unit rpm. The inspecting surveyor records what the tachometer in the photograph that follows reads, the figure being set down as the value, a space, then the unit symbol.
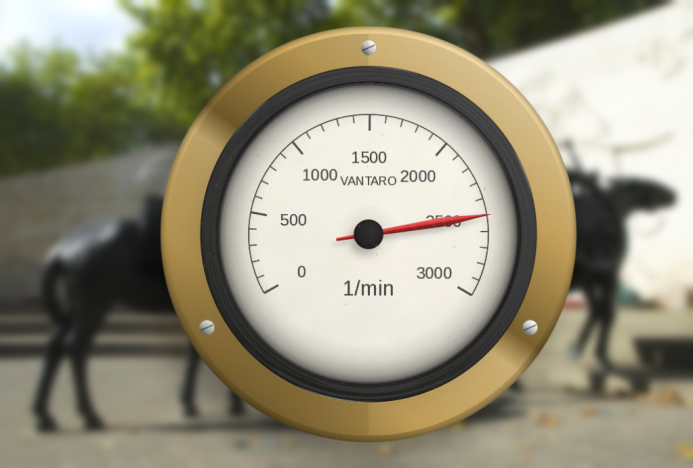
2500 rpm
